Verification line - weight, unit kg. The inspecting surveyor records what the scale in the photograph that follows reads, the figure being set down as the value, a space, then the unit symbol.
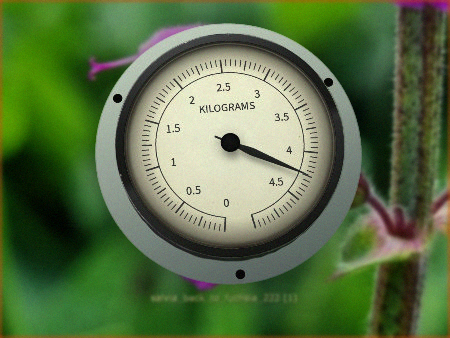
4.25 kg
